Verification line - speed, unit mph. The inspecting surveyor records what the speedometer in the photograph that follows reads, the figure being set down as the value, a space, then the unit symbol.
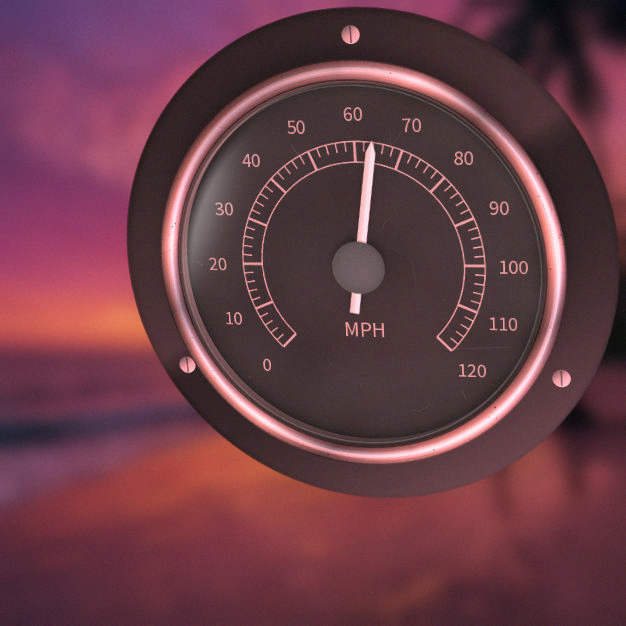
64 mph
